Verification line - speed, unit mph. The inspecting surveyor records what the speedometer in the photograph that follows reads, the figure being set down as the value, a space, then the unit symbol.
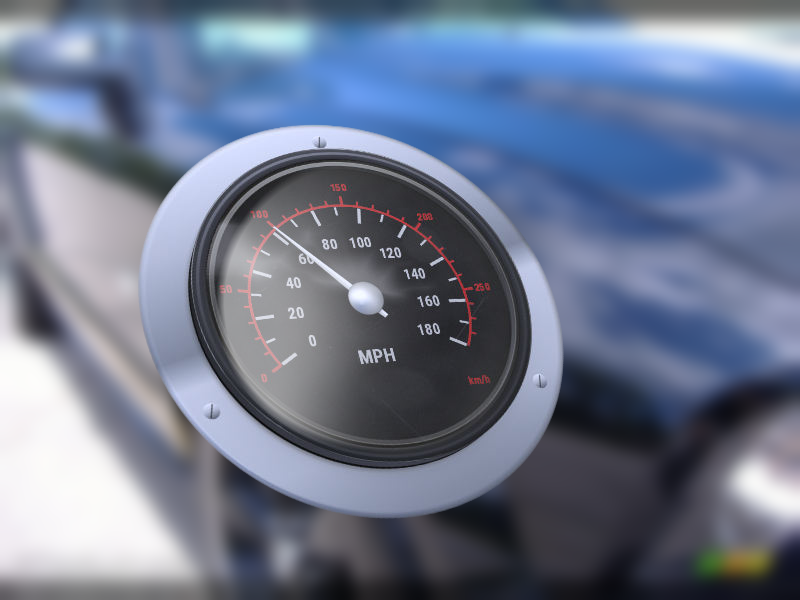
60 mph
